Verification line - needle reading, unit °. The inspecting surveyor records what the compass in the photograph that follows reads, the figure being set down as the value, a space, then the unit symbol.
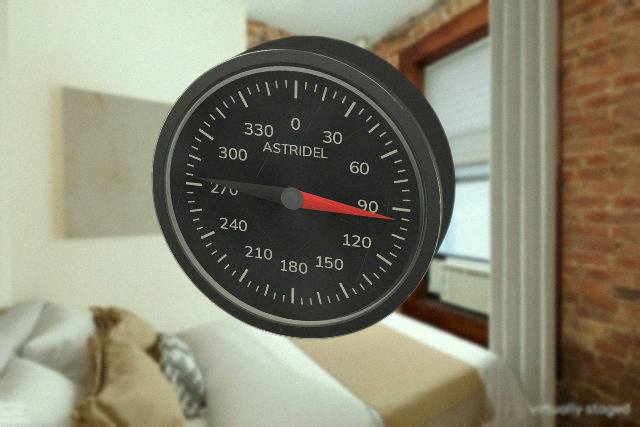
95 °
